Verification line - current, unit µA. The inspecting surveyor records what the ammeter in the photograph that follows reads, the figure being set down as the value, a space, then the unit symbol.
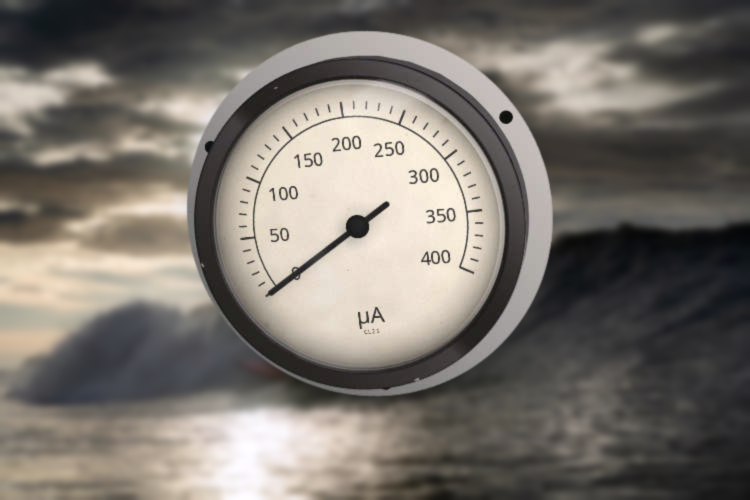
0 µA
